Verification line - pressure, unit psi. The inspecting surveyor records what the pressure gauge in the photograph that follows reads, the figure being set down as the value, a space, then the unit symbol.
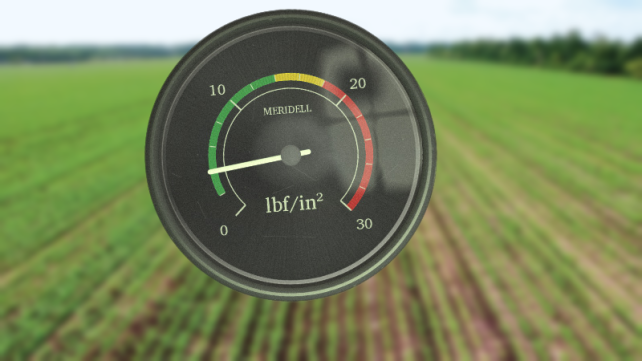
4 psi
